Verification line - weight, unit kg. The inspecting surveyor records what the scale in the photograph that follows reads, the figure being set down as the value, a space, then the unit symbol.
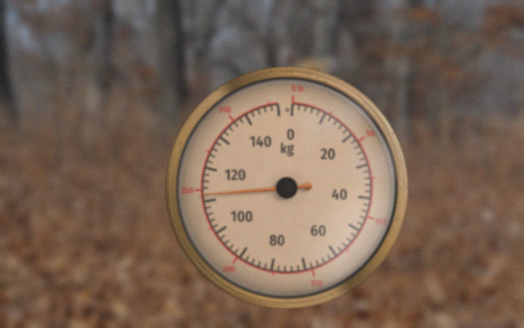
112 kg
